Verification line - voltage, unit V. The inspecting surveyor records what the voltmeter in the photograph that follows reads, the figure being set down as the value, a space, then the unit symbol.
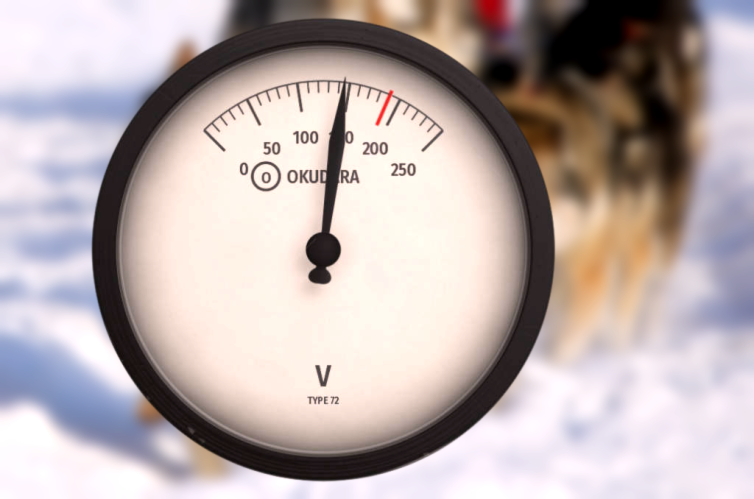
145 V
